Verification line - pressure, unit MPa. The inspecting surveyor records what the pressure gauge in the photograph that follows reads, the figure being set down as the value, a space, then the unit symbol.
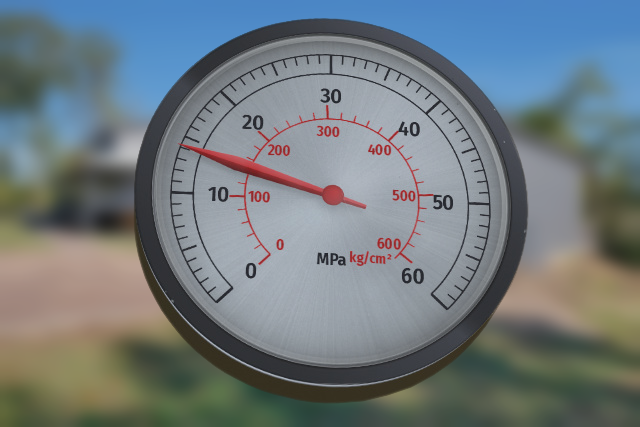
14 MPa
